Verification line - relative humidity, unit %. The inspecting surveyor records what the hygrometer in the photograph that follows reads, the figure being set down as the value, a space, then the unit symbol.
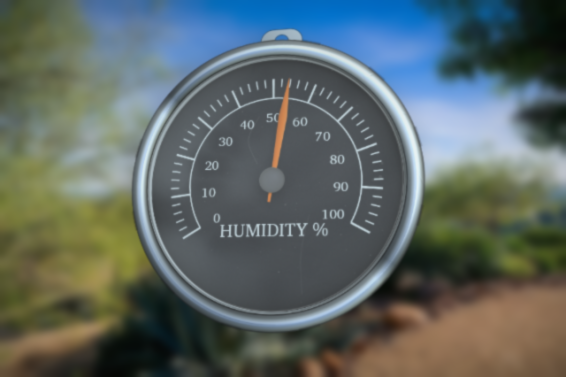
54 %
